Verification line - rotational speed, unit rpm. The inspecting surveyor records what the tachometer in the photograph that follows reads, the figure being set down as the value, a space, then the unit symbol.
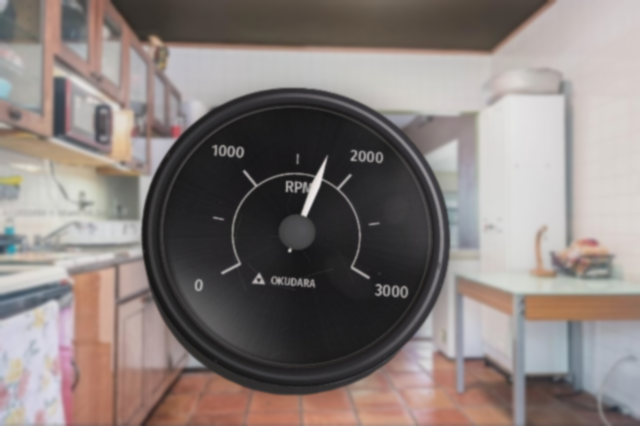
1750 rpm
